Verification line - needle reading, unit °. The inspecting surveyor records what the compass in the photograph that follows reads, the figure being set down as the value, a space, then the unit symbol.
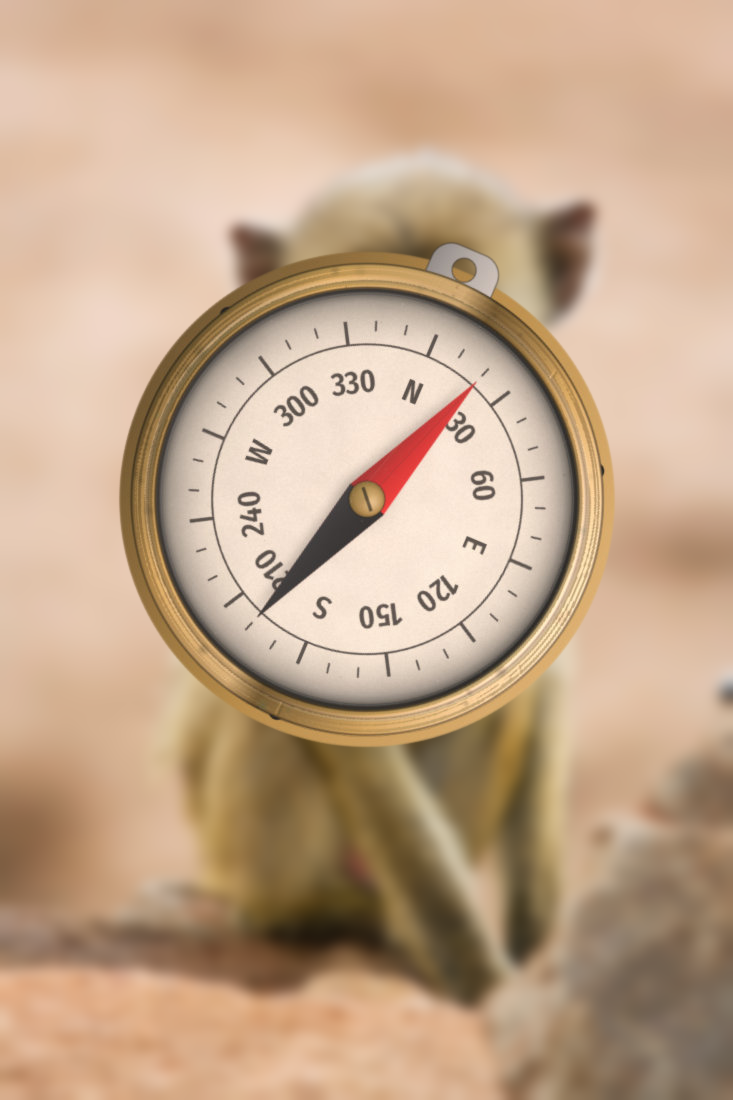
20 °
